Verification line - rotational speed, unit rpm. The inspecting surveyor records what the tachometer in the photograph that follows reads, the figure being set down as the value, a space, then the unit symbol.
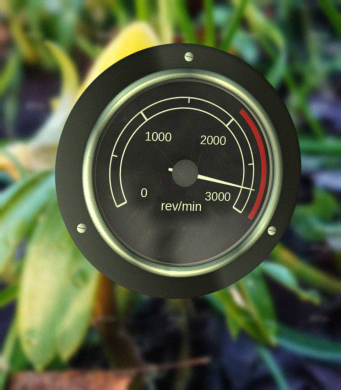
2750 rpm
